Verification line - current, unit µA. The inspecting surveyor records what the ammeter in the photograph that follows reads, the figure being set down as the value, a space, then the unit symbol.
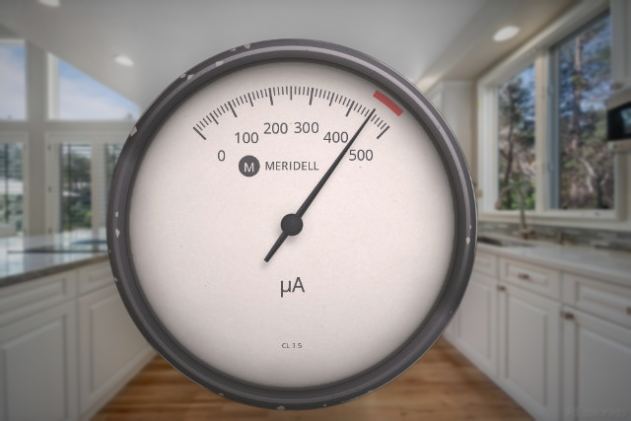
450 µA
